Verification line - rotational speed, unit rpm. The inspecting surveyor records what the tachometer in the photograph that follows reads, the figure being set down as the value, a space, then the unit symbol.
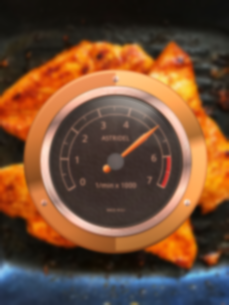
5000 rpm
